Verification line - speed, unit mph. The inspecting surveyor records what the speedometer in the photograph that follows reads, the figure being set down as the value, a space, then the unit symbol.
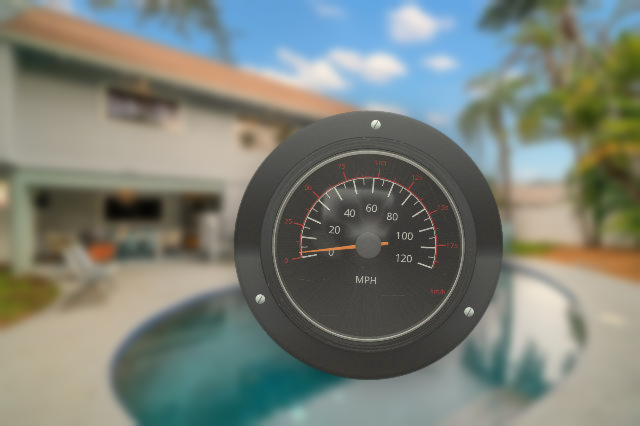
2.5 mph
